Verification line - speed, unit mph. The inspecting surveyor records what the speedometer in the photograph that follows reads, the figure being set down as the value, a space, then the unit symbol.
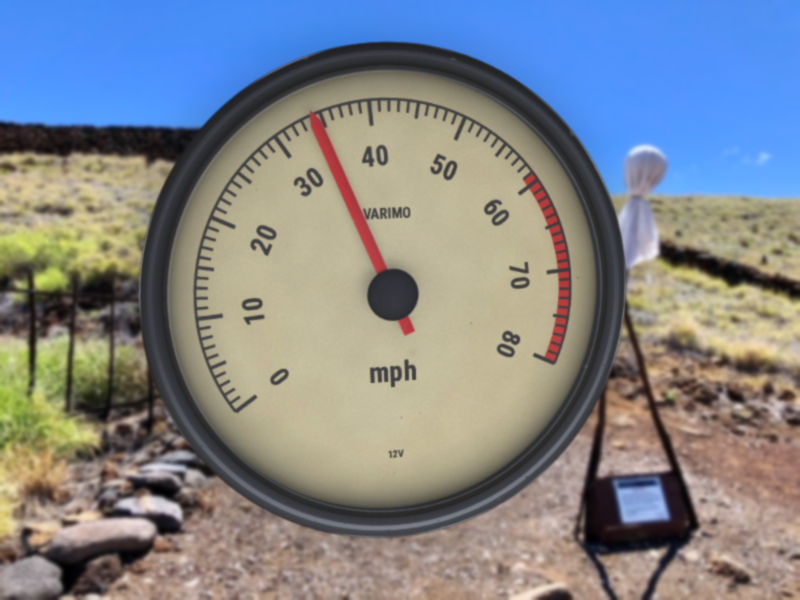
34 mph
